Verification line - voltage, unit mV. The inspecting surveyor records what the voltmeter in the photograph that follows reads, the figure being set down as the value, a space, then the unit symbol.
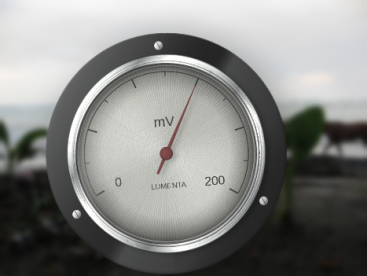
120 mV
